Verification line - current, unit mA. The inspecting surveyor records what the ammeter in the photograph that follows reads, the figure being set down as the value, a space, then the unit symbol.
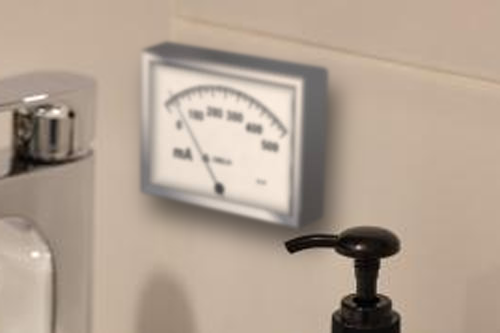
50 mA
